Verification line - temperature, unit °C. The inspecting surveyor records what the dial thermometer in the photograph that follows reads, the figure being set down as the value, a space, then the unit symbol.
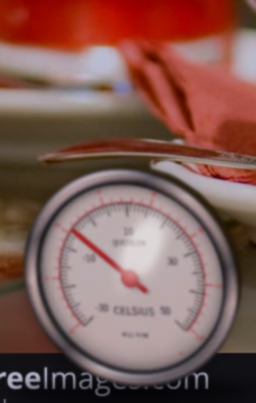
-5 °C
